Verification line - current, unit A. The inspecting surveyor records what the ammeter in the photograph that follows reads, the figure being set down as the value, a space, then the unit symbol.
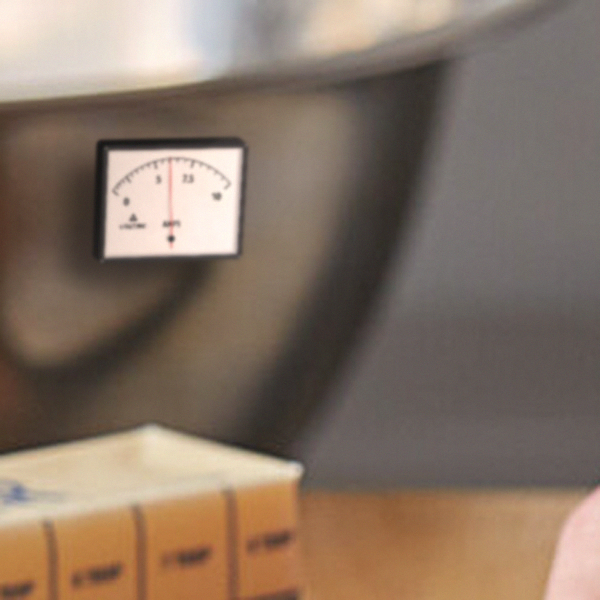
6 A
